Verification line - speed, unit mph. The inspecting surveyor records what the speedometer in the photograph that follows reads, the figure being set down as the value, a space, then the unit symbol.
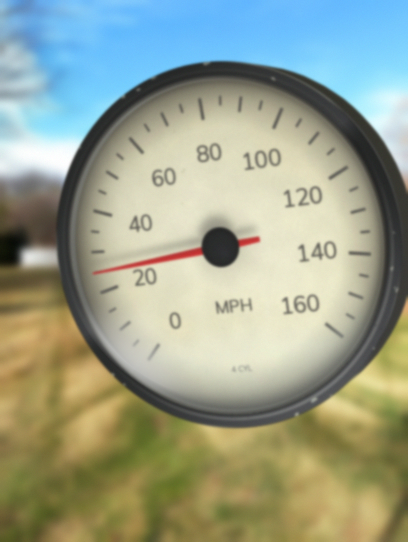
25 mph
